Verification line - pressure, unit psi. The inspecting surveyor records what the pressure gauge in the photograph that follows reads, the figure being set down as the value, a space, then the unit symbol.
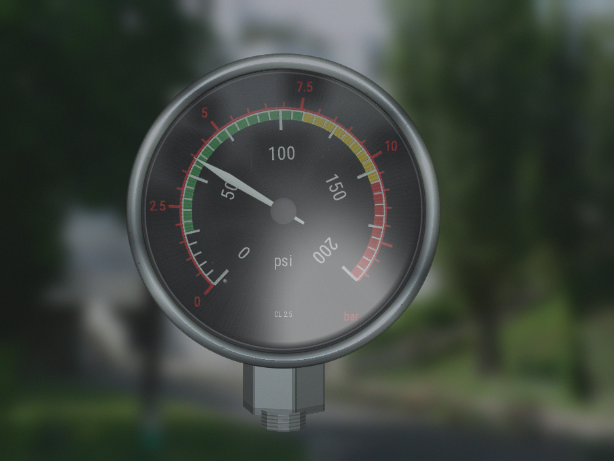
57.5 psi
